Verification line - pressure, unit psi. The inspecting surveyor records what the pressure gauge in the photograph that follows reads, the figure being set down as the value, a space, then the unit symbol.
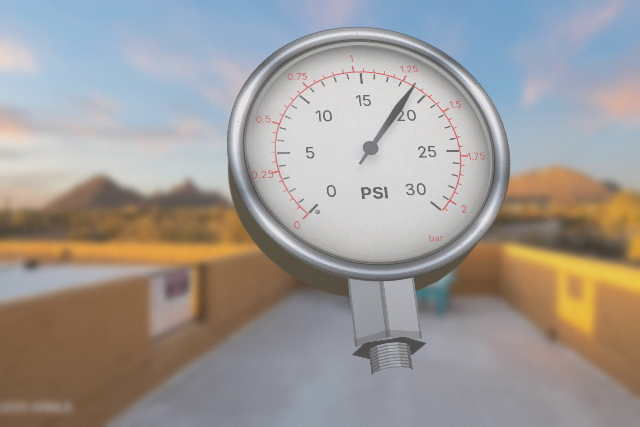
19 psi
